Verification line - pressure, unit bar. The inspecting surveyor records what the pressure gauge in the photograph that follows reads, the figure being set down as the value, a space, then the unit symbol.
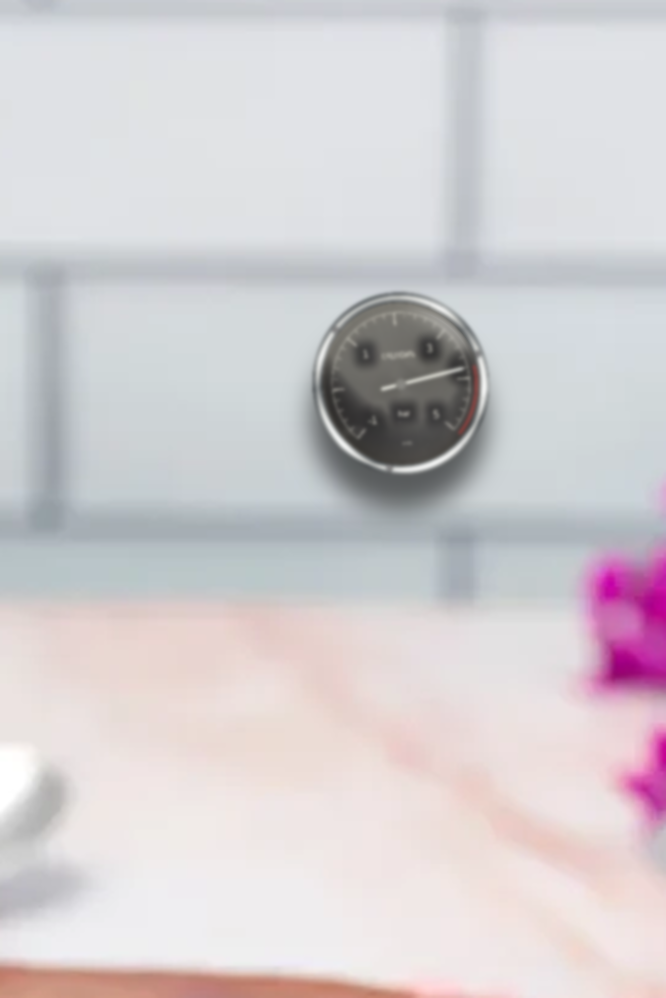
3.8 bar
